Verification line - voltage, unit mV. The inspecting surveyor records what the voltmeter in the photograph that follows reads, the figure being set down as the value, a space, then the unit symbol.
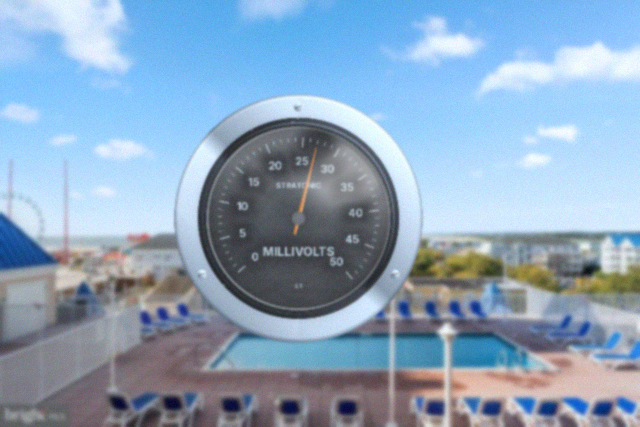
27 mV
